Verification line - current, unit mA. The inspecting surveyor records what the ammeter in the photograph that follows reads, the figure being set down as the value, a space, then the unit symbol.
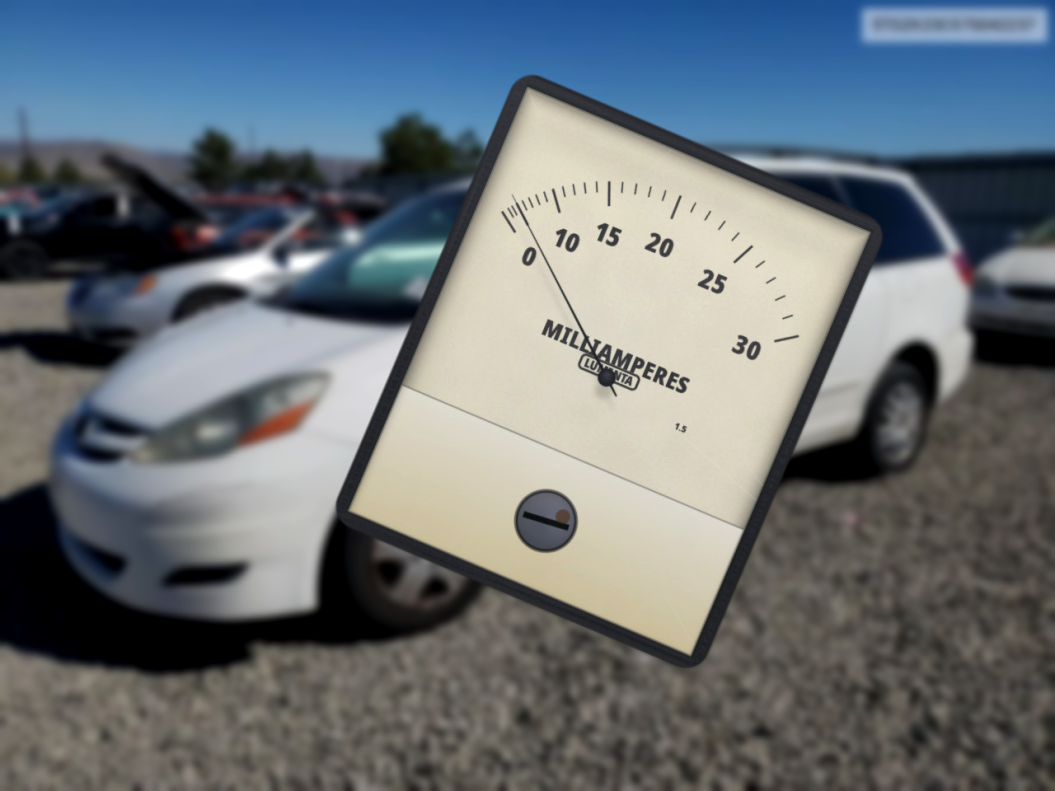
5 mA
